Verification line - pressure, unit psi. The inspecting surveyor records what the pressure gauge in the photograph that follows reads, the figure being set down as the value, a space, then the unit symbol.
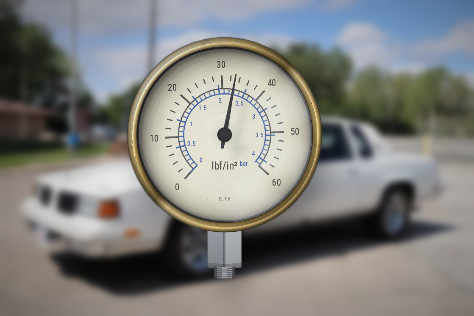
33 psi
